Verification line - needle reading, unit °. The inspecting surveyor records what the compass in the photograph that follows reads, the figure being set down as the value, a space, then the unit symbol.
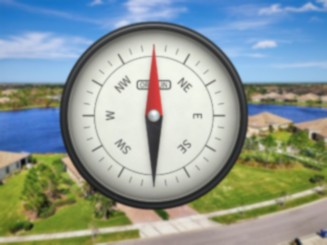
0 °
